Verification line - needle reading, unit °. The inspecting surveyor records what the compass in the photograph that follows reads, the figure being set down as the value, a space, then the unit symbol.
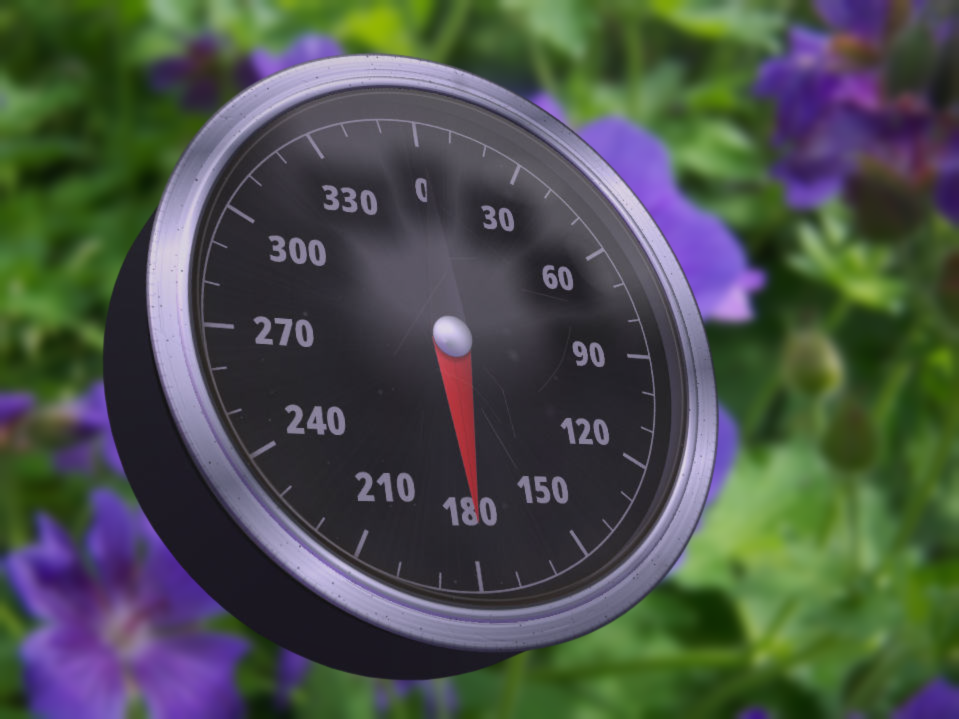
180 °
